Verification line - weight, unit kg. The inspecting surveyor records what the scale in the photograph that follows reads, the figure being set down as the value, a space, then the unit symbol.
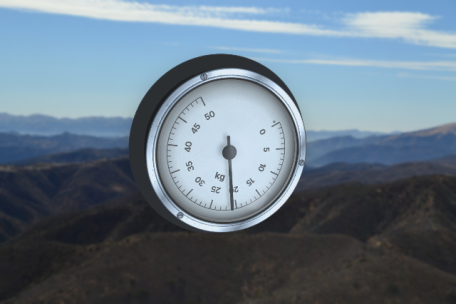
21 kg
